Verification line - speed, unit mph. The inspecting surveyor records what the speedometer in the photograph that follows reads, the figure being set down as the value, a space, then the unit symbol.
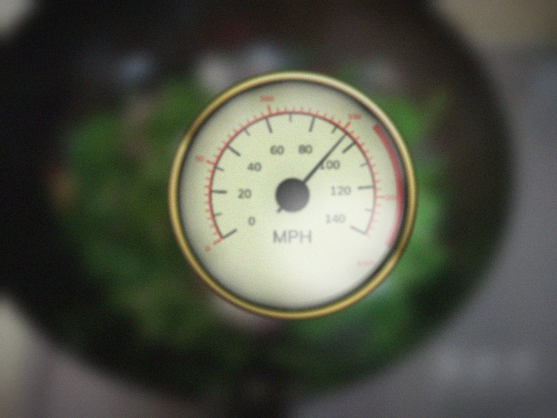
95 mph
